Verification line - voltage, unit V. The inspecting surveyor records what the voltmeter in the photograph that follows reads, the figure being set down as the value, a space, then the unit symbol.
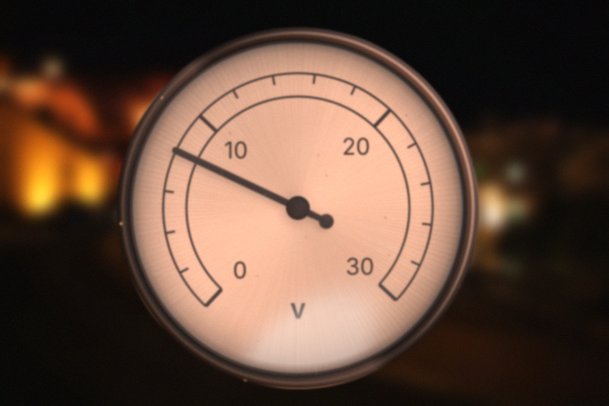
8 V
